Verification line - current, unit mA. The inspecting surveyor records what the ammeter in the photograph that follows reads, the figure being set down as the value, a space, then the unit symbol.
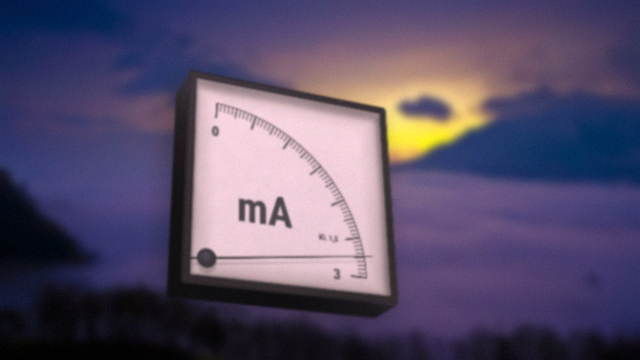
2.75 mA
